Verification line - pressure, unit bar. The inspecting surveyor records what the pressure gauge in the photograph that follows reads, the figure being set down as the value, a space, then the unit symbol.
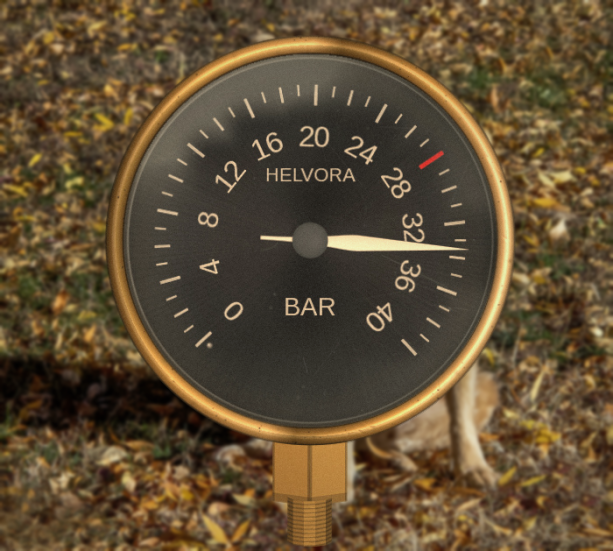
33.5 bar
